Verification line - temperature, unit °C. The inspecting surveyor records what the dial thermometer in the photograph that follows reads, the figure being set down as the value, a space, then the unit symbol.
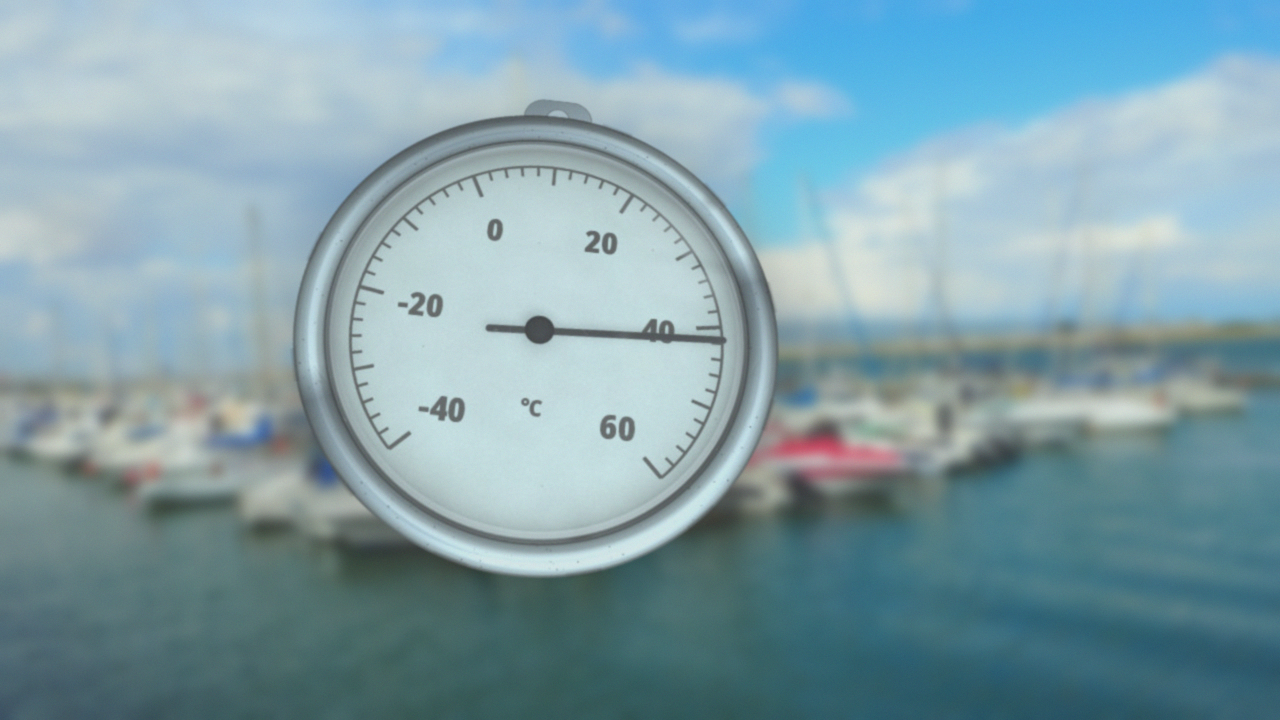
42 °C
